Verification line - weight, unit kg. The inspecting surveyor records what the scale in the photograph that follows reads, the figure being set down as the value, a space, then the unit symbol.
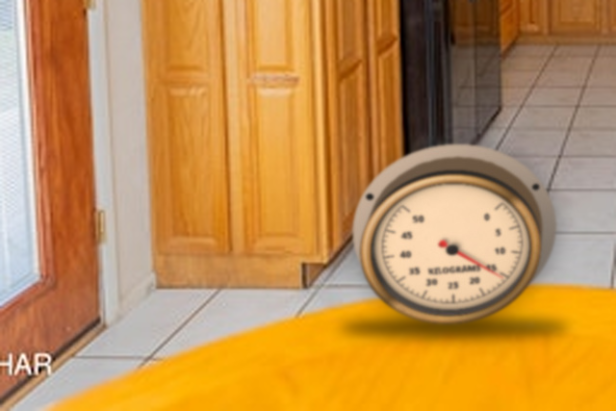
15 kg
